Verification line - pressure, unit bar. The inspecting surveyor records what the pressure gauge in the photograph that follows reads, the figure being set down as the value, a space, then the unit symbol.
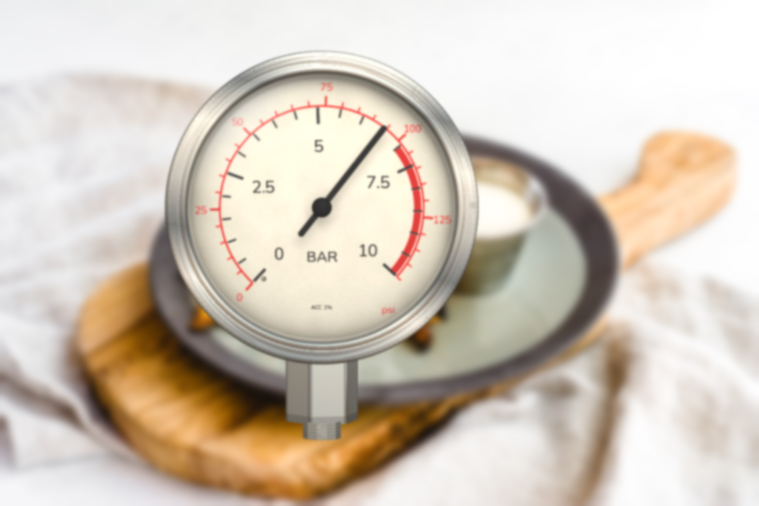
6.5 bar
